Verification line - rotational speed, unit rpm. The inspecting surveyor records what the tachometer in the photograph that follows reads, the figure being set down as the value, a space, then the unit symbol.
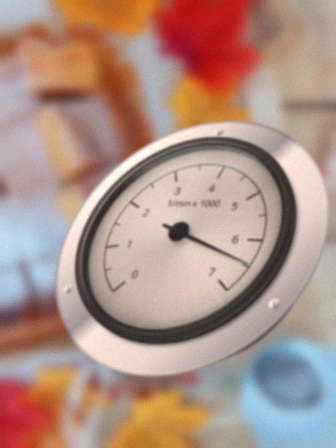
6500 rpm
